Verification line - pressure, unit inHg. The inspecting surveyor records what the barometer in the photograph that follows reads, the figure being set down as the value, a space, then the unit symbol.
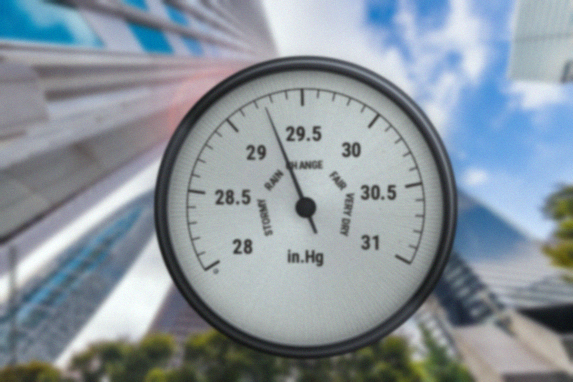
29.25 inHg
